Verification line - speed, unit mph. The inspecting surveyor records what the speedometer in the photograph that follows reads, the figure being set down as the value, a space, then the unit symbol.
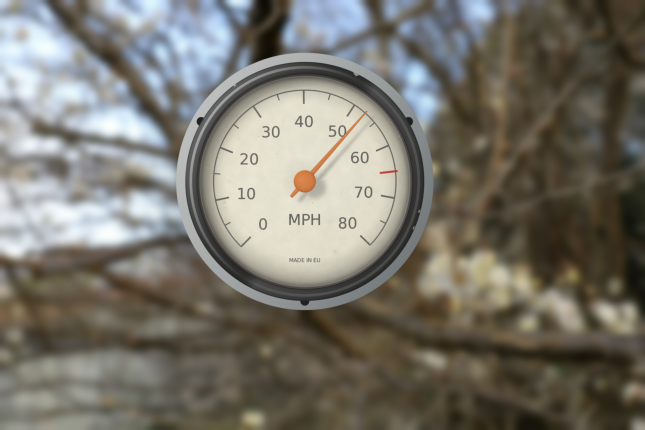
52.5 mph
